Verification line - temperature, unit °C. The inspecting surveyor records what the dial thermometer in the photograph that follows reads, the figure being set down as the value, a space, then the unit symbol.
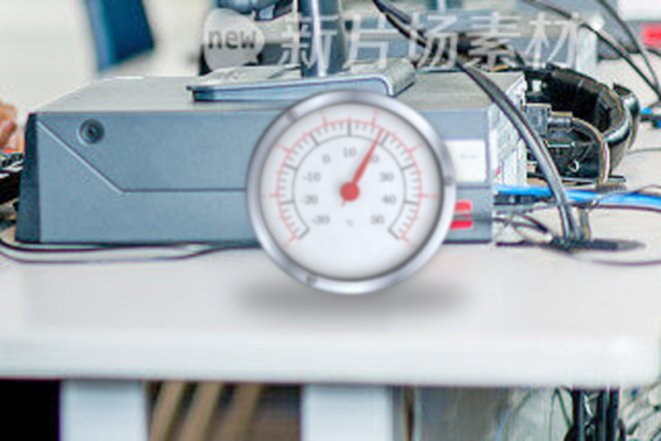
18 °C
